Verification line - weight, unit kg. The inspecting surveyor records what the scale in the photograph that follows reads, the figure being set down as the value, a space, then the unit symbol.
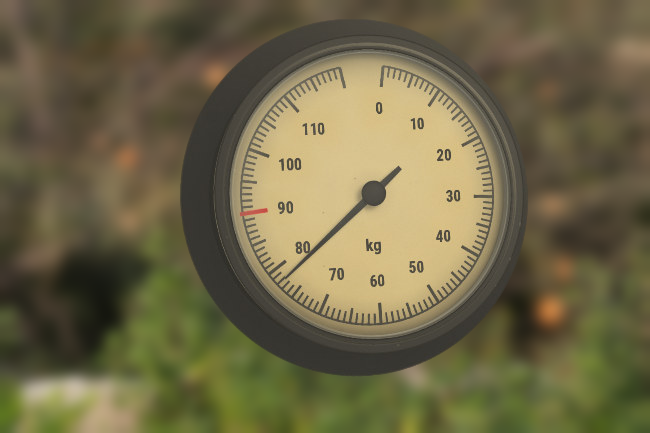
78 kg
